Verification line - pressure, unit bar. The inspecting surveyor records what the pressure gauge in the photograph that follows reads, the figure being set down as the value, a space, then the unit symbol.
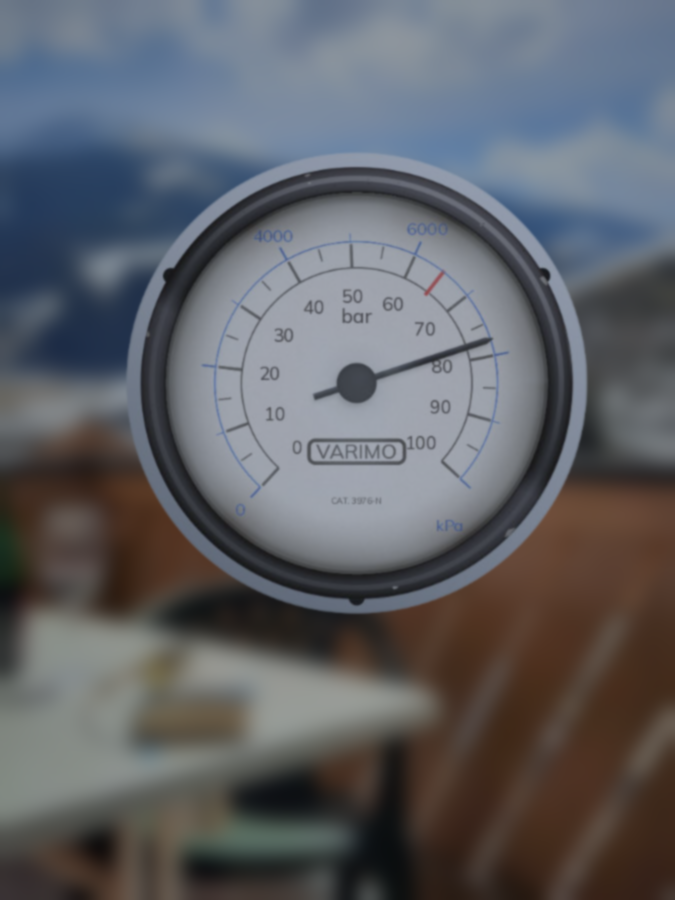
77.5 bar
